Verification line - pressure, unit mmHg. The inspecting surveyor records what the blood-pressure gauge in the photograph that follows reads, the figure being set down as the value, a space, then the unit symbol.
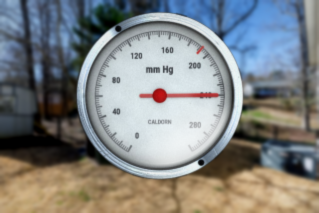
240 mmHg
